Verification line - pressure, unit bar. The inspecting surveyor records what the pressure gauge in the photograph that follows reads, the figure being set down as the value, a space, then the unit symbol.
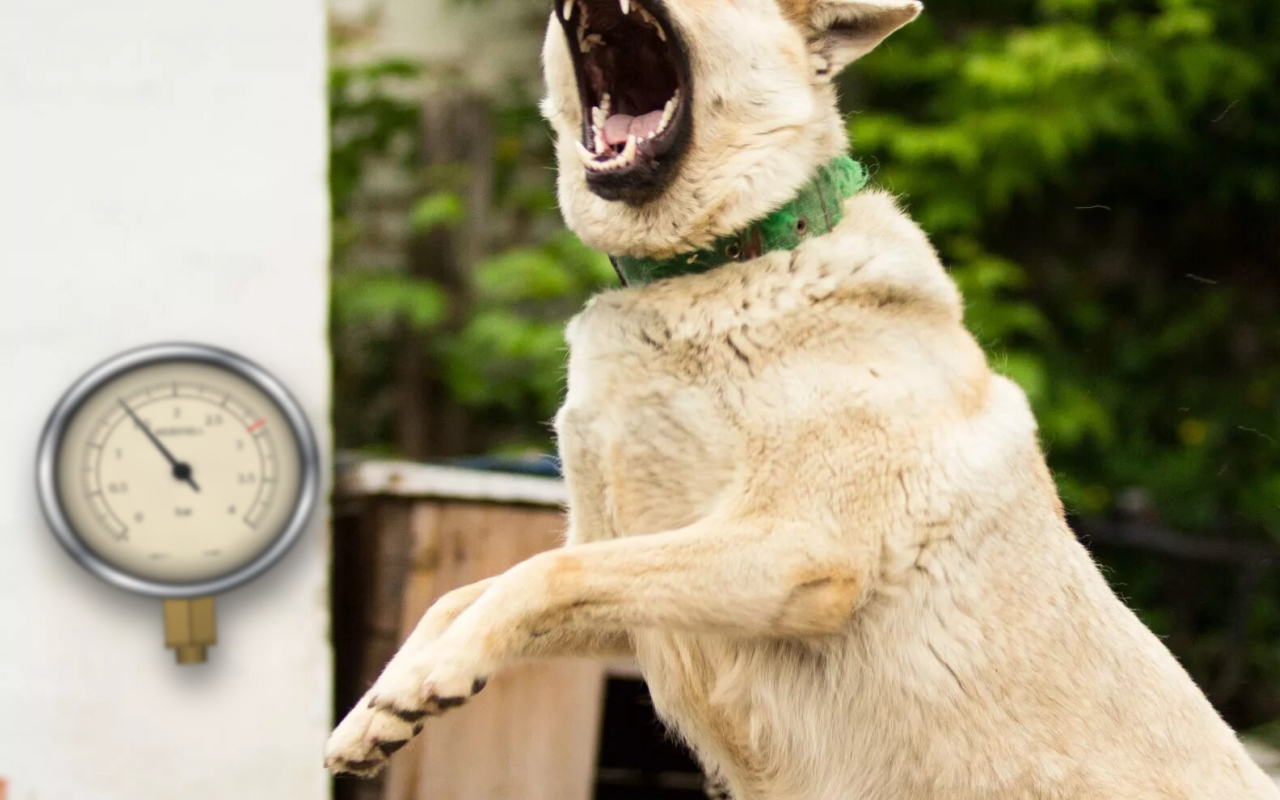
1.5 bar
